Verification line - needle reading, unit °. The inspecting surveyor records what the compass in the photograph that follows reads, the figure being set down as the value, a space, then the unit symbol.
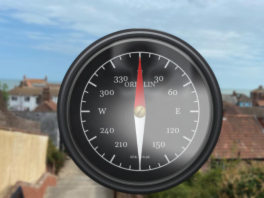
0 °
